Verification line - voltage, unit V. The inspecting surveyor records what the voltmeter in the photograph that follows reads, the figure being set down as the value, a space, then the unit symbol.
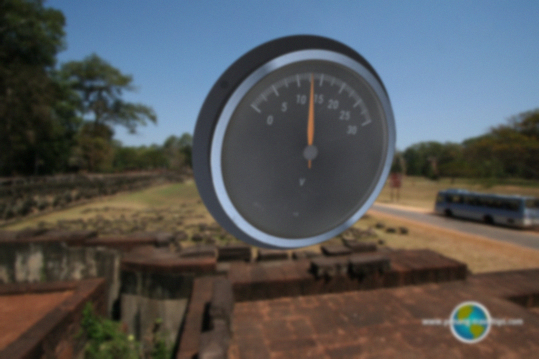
12.5 V
